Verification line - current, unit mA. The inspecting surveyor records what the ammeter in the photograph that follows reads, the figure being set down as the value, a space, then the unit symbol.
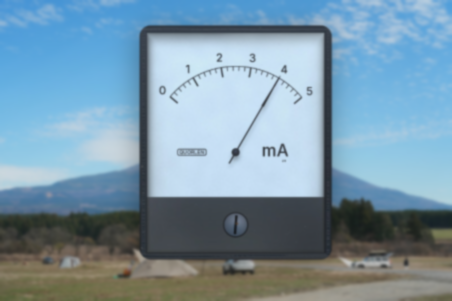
4 mA
